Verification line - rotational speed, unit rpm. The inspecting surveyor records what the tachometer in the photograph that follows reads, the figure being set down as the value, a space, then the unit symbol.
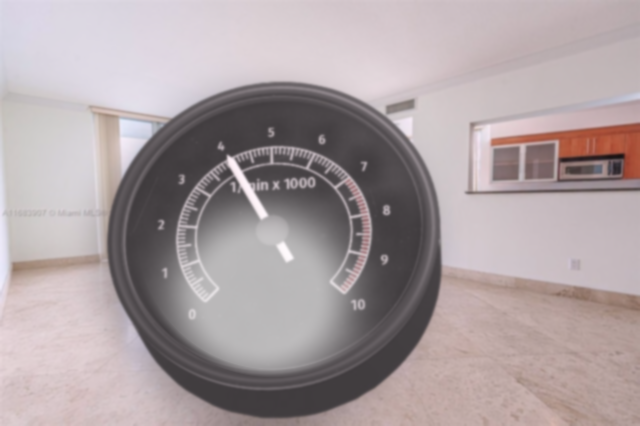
4000 rpm
